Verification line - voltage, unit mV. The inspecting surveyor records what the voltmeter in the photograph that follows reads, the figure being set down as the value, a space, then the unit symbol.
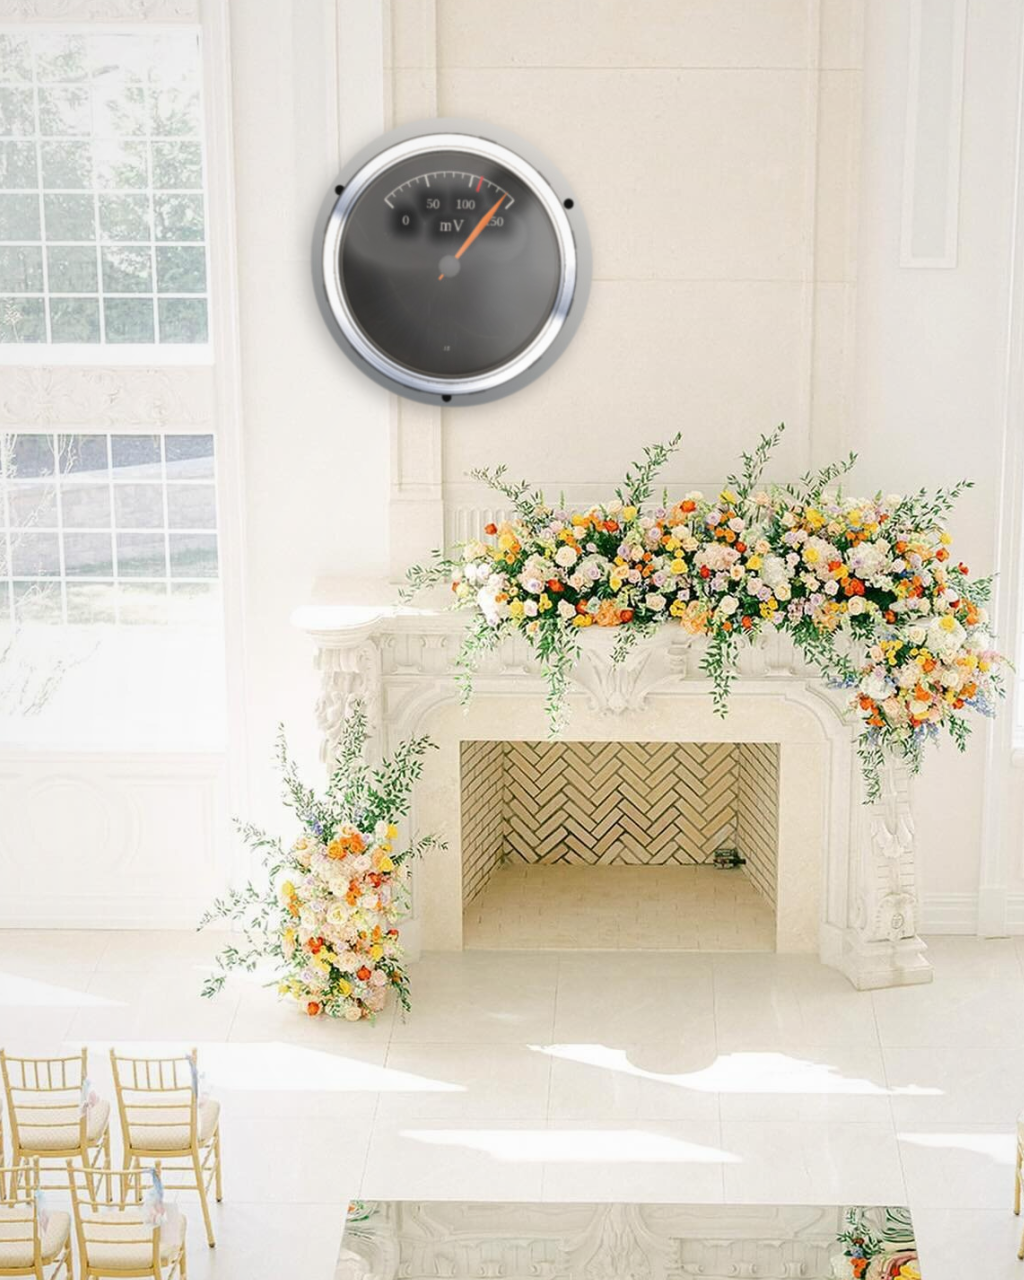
140 mV
